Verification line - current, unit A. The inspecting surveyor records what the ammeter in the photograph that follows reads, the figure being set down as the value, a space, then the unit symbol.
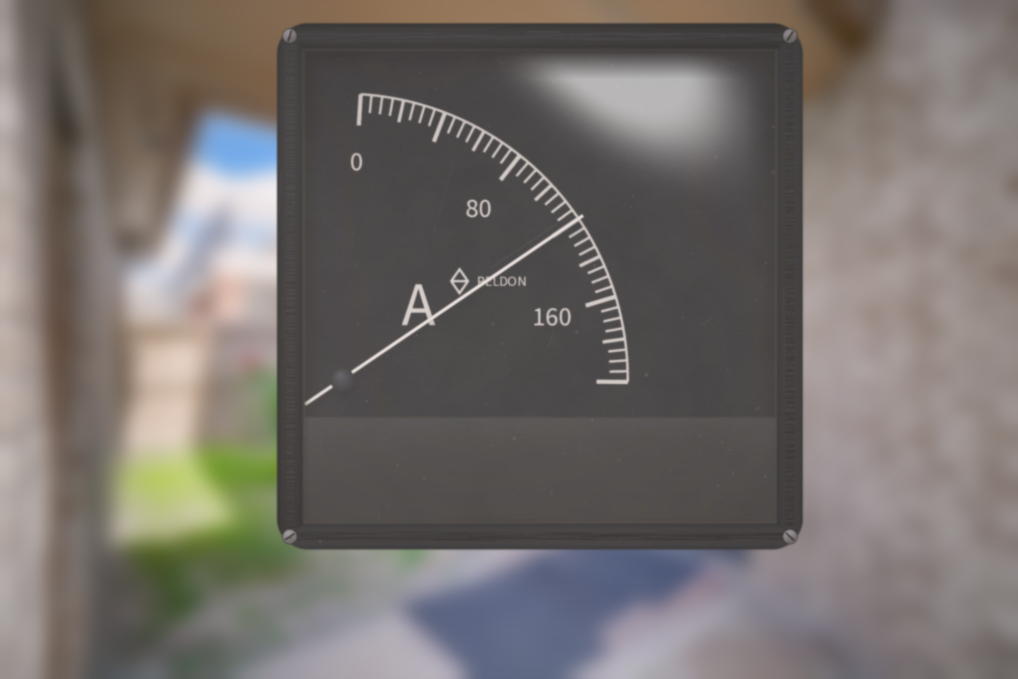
120 A
